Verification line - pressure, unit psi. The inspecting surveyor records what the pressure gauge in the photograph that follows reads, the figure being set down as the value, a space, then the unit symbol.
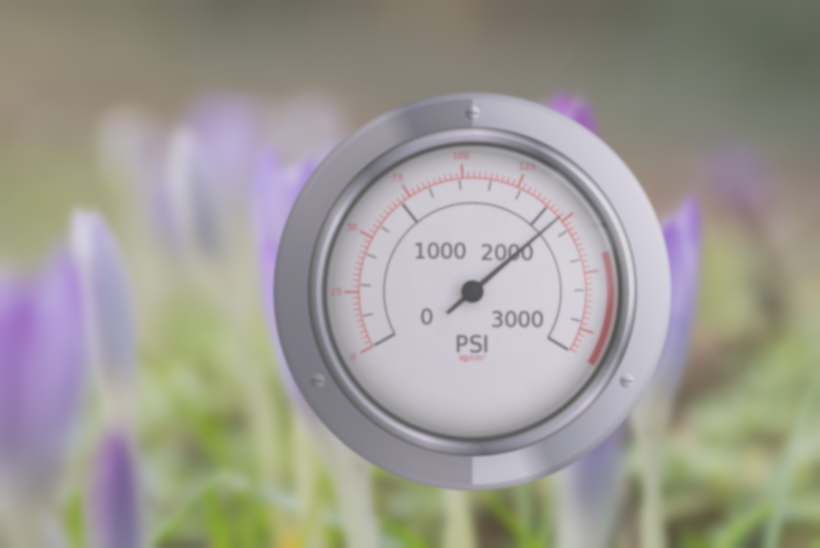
2100 psi
